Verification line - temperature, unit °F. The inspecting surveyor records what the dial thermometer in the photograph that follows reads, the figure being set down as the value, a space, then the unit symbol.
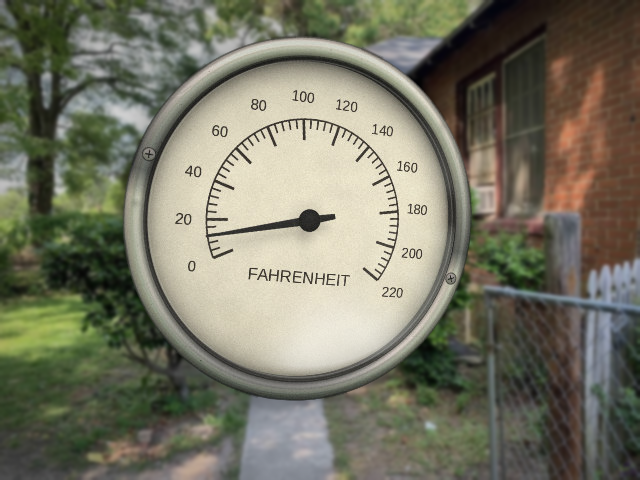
12 °F
